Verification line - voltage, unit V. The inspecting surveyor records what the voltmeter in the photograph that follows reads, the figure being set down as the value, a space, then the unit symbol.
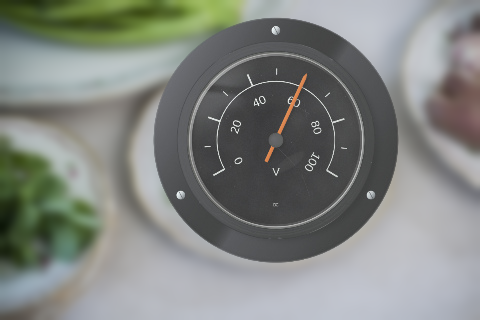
60 V
